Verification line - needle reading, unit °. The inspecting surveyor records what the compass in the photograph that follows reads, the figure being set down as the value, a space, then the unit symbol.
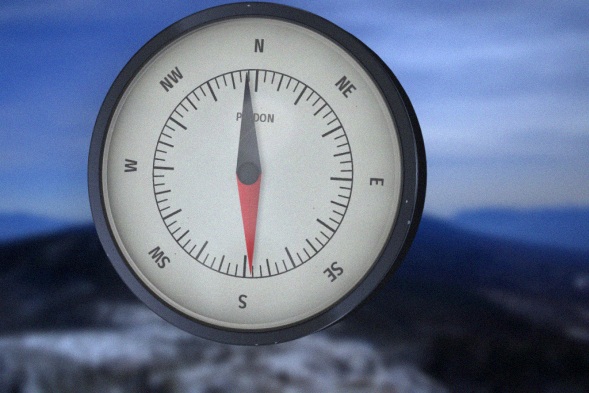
175 °
